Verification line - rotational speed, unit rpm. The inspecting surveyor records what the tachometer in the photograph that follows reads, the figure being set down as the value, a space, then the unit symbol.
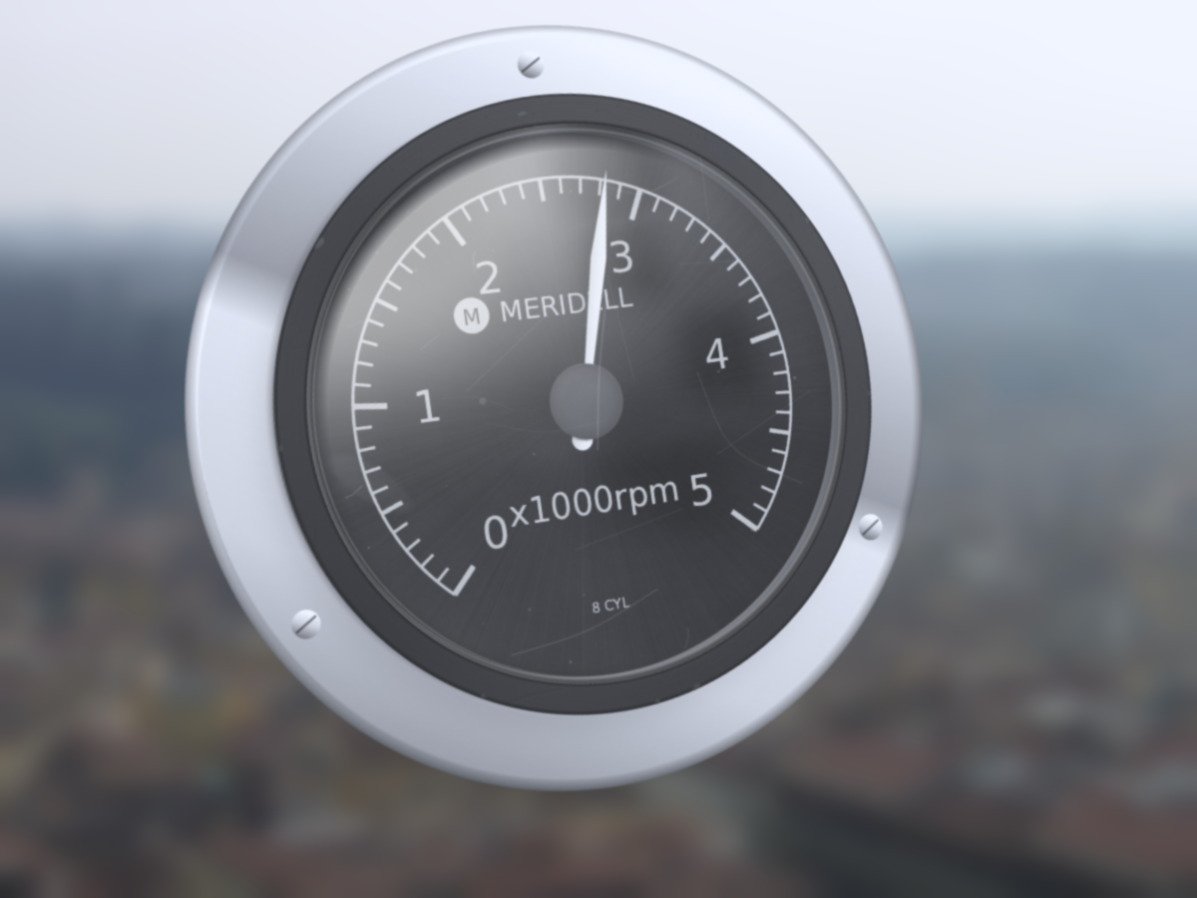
2800 rpm
